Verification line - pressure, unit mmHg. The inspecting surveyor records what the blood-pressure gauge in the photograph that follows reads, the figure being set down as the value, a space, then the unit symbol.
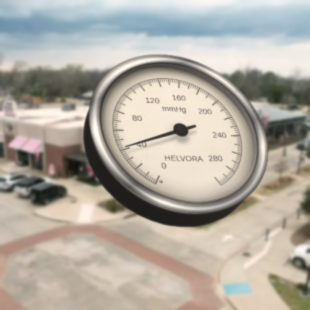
40 mmHg
